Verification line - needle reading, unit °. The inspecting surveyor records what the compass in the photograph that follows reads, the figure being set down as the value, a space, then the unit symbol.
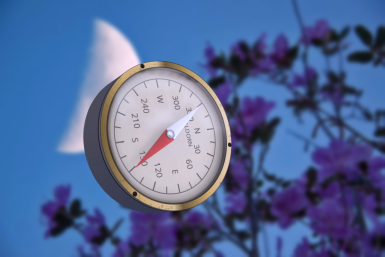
150 °
